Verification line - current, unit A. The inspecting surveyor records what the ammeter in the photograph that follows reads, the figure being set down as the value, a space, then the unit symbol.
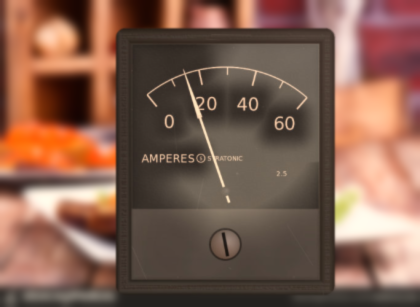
15 A
